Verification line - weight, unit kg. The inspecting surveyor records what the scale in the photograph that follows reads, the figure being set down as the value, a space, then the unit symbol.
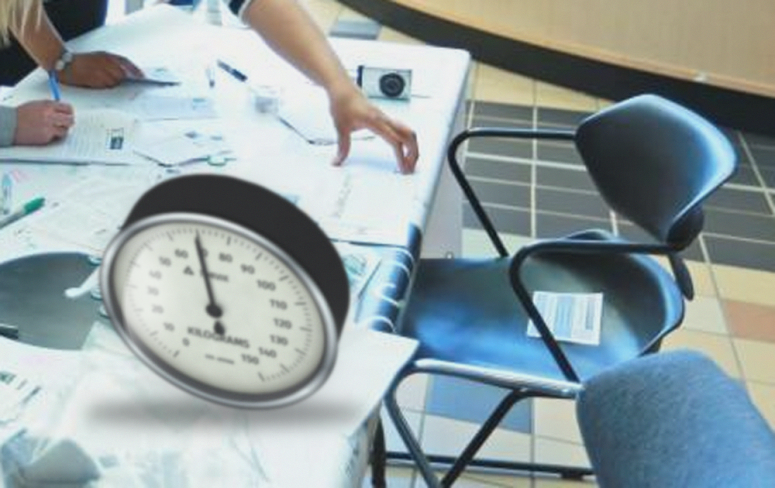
70 kg
